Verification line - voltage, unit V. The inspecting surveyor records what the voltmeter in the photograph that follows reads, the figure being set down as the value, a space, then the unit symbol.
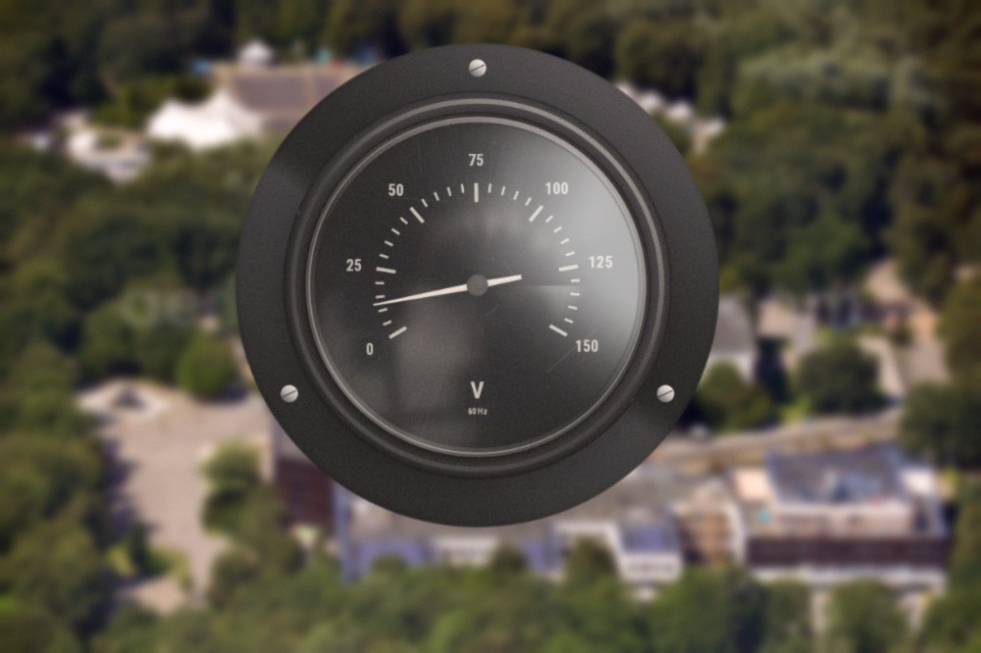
12.5 V
